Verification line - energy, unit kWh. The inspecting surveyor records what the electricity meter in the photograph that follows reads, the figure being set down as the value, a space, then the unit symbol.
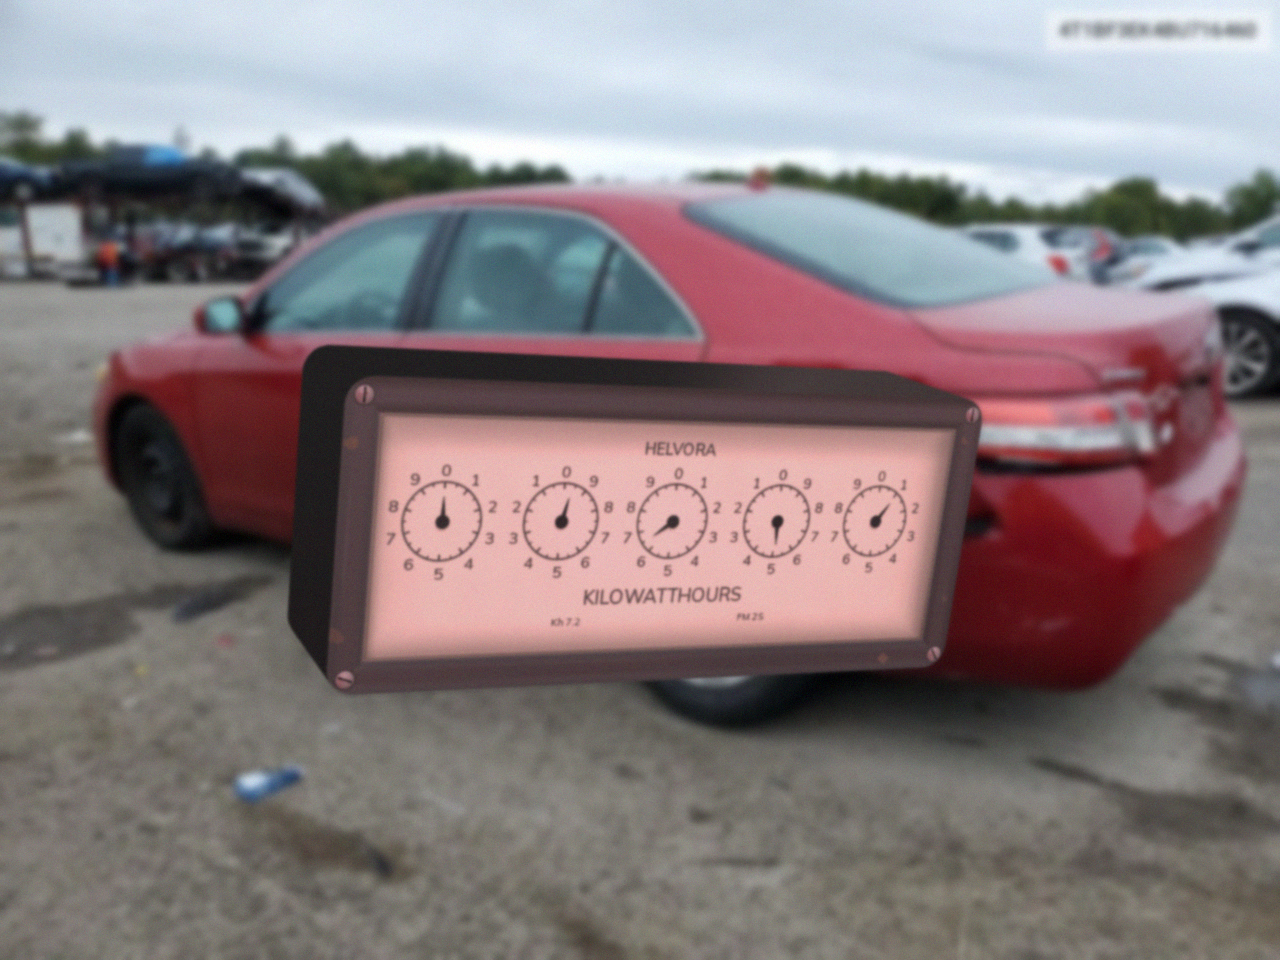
99651 kWh
